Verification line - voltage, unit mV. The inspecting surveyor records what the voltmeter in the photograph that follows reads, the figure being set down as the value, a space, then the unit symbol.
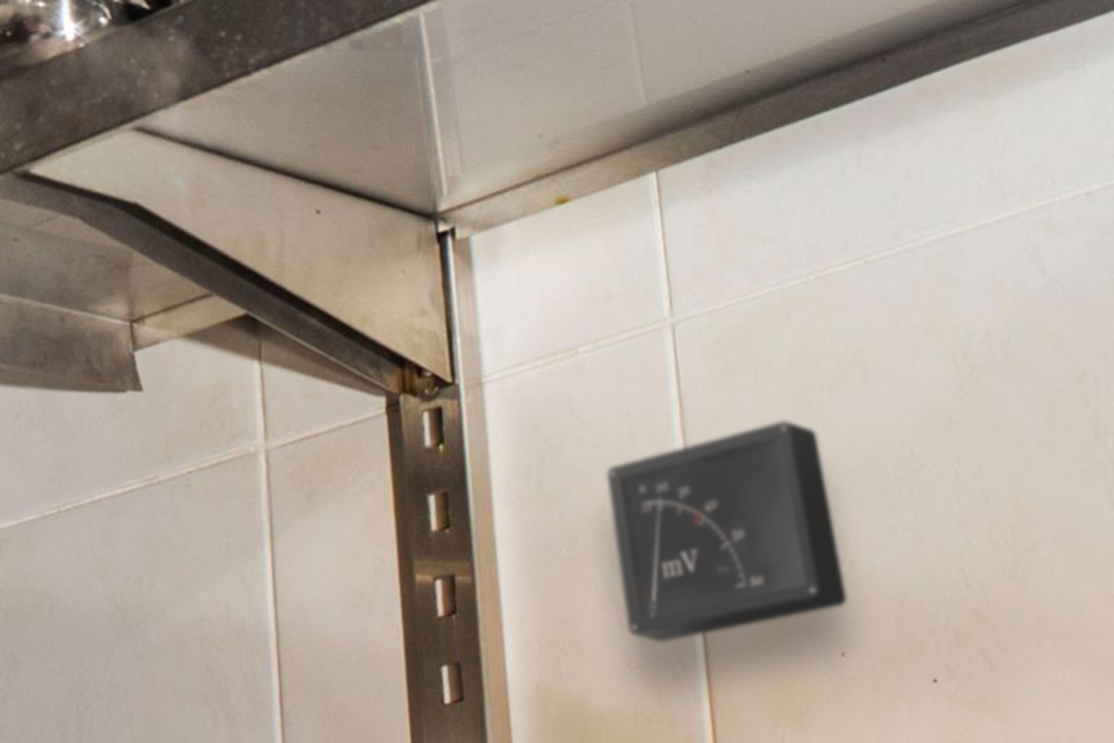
20 mV
